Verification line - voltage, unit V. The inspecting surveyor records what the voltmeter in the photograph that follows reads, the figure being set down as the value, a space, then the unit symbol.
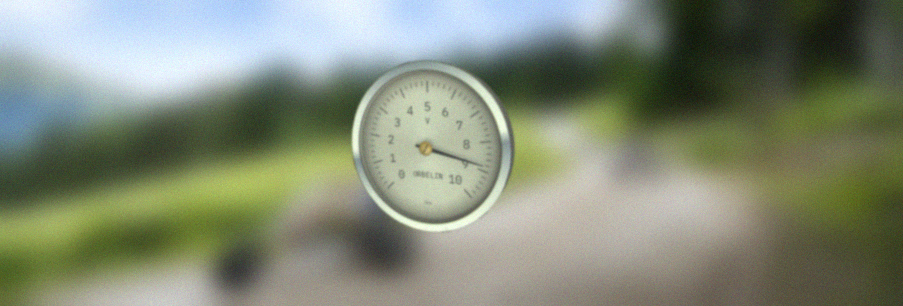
8.8 V
